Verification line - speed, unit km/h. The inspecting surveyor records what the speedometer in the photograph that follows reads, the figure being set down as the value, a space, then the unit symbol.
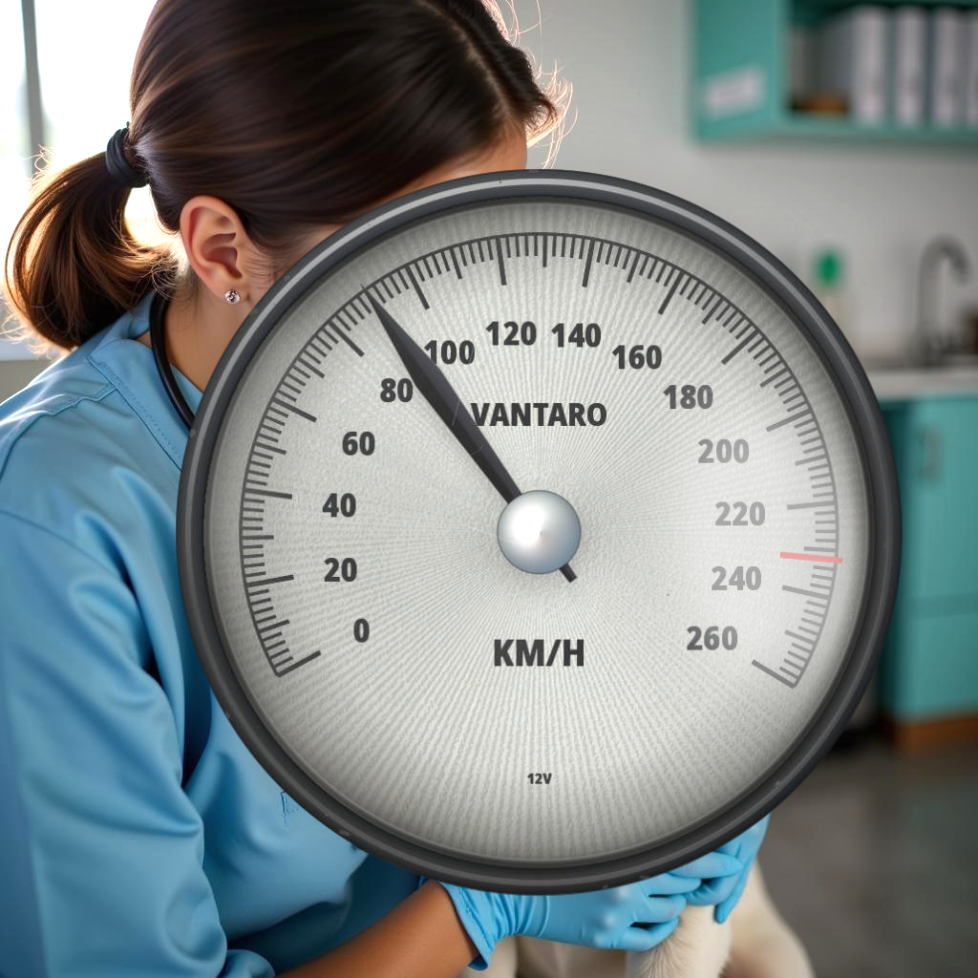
90 km/h
